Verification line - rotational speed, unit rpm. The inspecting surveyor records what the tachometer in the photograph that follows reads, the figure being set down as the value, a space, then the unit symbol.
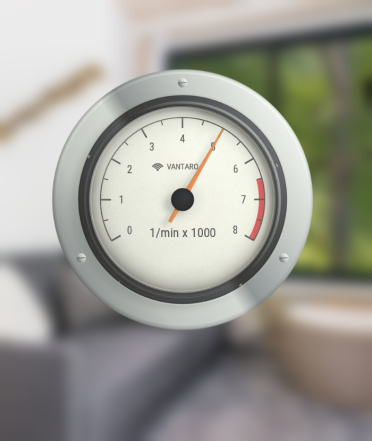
5000 rpm
